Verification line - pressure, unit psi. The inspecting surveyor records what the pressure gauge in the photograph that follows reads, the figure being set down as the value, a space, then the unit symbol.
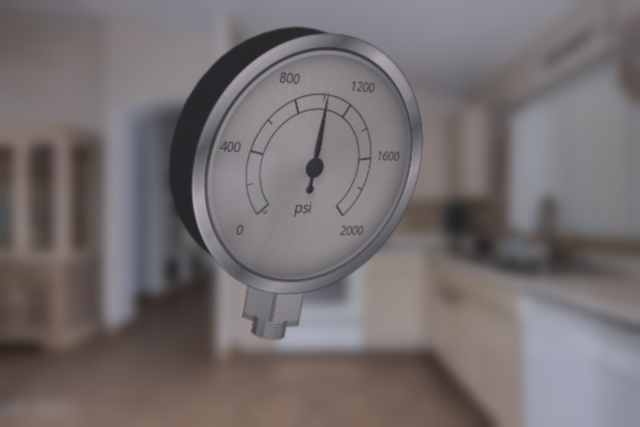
1000 psi
